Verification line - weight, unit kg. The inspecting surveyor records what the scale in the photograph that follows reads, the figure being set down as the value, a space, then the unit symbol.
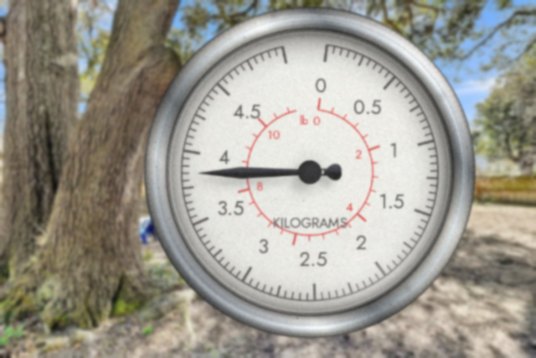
3.85 kg
